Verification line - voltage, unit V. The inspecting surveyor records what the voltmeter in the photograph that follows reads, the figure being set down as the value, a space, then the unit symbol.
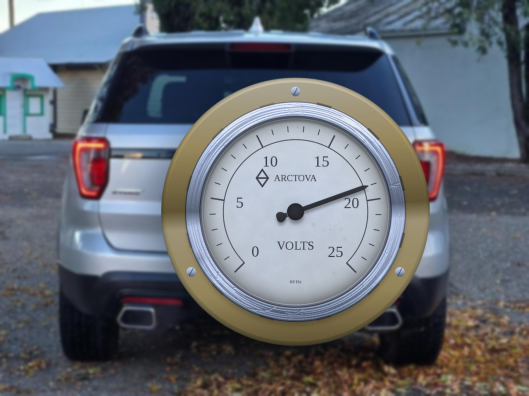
19 V
